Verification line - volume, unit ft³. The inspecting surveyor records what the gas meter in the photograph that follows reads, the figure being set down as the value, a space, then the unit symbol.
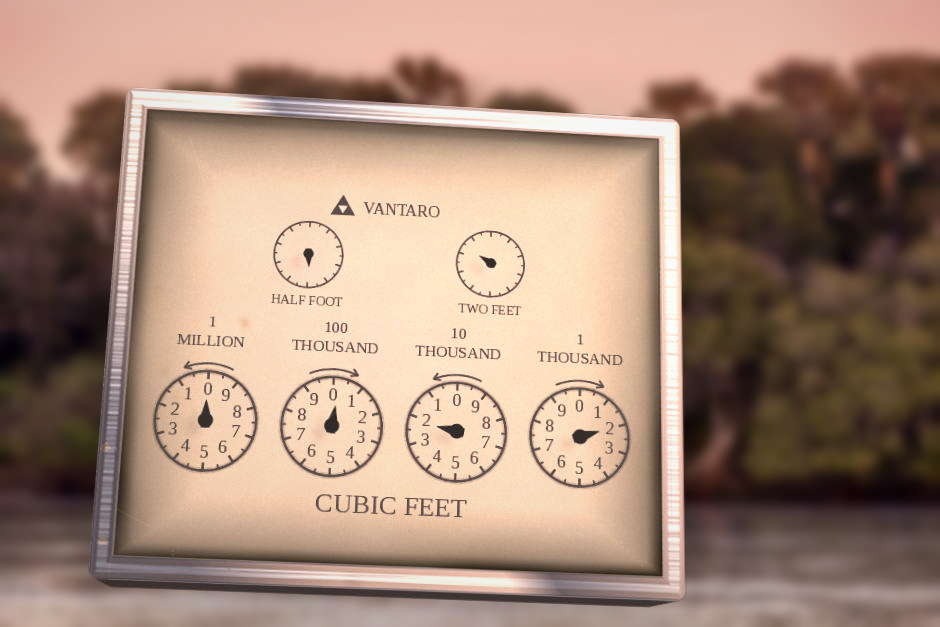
2200 ft³
